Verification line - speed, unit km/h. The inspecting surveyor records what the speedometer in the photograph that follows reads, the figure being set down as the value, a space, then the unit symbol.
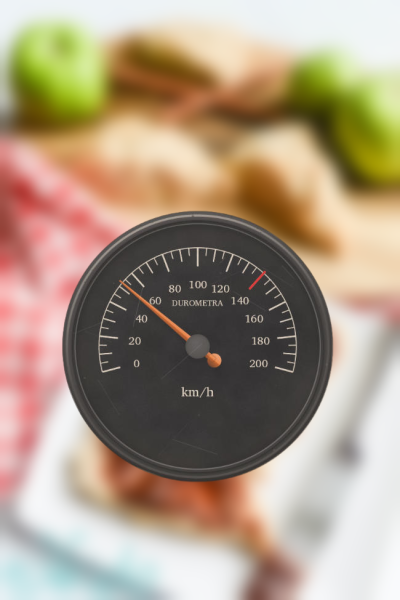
52.5 km/h
